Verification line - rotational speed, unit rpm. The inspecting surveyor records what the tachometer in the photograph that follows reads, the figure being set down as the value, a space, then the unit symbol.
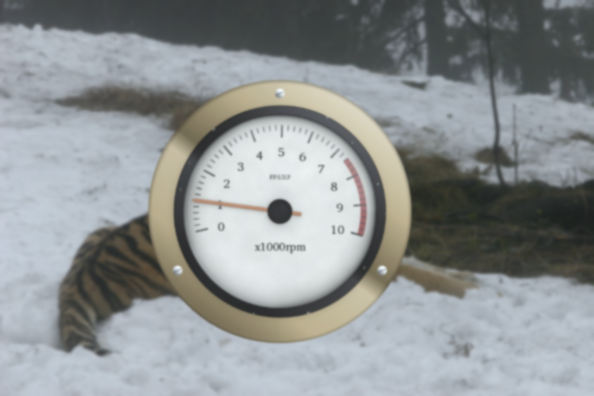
1000 rpm
